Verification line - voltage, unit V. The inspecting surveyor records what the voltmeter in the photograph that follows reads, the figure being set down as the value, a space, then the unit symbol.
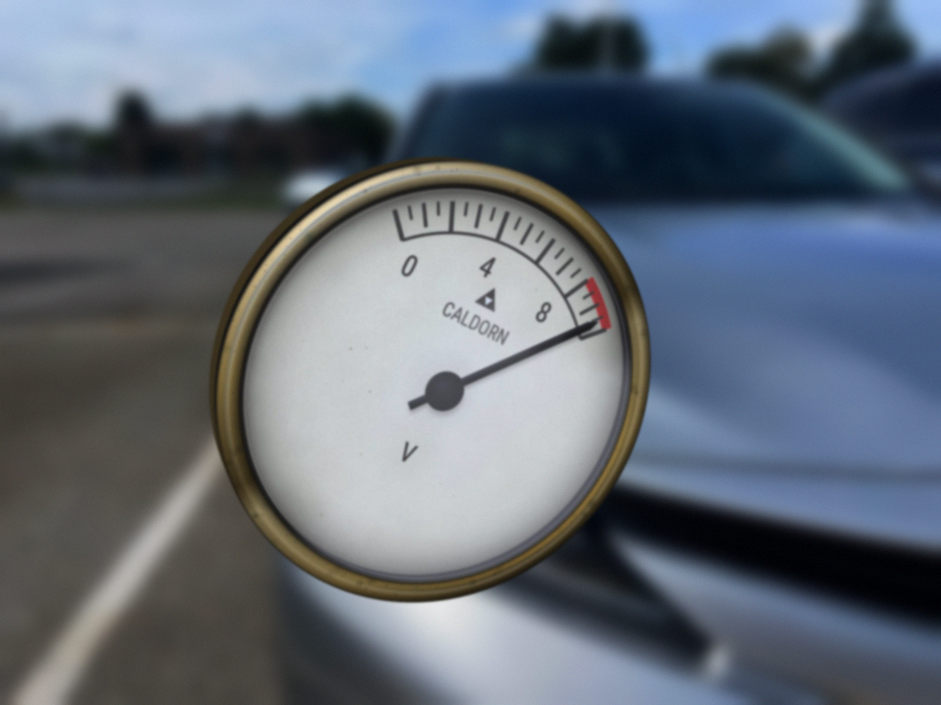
9.5 V
